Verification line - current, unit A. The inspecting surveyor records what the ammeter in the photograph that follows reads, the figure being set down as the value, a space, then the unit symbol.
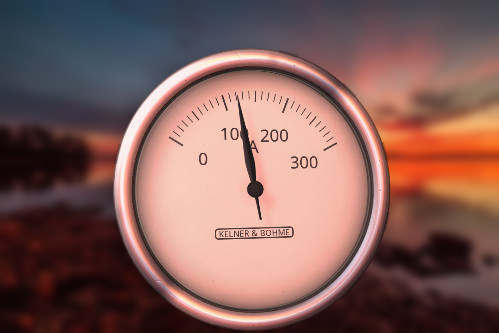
120 A
